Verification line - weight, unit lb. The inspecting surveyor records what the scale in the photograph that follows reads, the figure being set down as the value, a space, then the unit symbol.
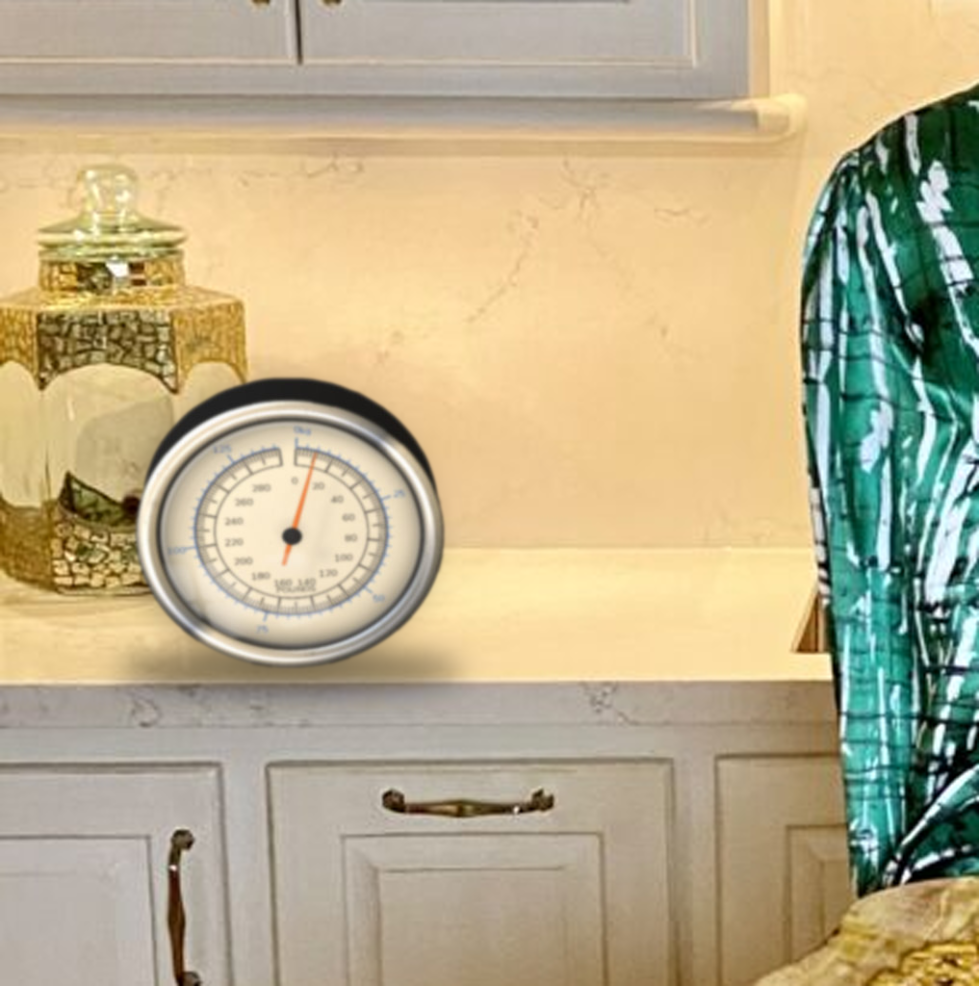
10 lb
